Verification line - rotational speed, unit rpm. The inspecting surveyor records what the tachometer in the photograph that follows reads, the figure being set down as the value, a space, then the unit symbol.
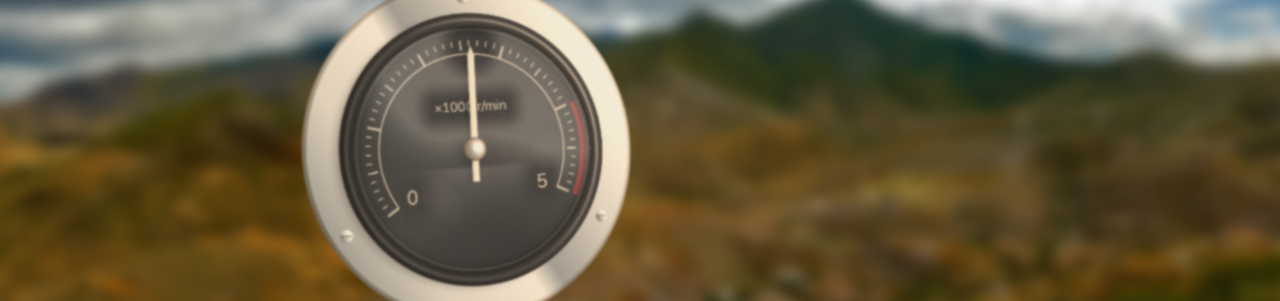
2600 rpm
